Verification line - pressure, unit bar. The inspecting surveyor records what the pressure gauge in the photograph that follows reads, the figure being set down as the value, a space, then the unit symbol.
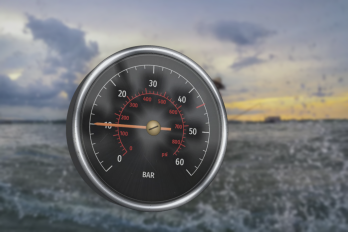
10 bar
